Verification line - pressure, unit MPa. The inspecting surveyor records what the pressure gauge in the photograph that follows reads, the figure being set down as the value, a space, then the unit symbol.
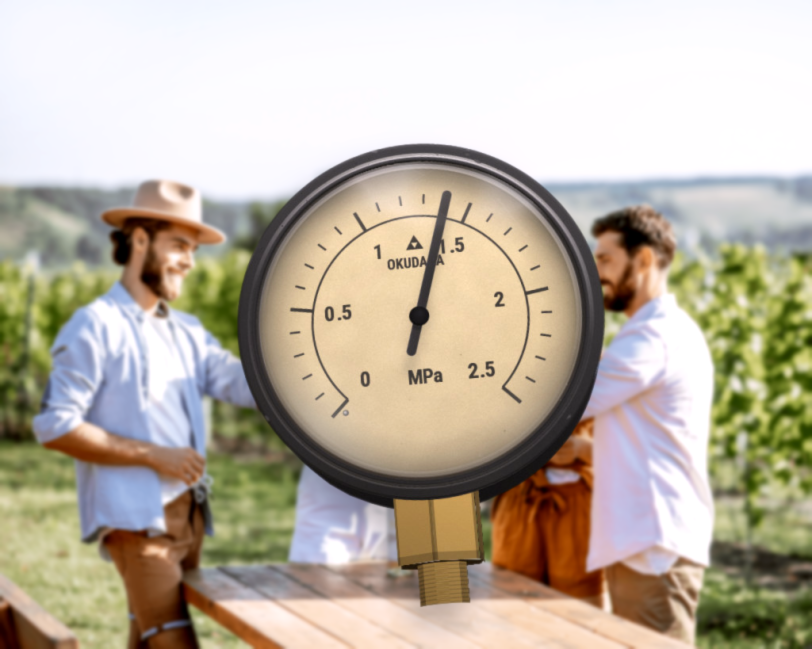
1.4 MPa
